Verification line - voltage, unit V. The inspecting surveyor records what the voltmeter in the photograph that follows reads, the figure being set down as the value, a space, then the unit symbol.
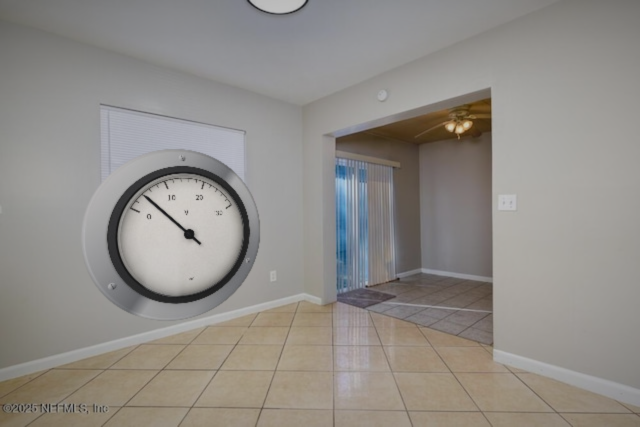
4 V
